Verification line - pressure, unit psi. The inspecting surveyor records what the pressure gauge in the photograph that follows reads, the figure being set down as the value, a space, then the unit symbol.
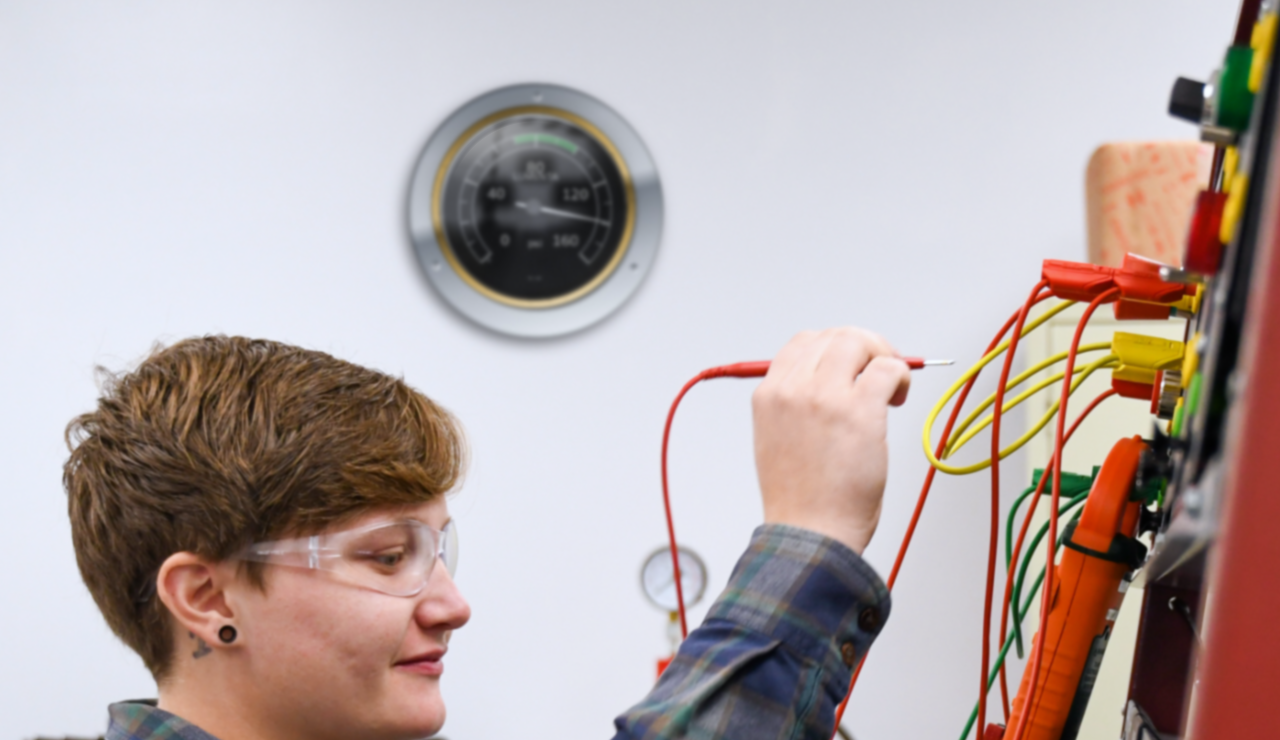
140 psi
